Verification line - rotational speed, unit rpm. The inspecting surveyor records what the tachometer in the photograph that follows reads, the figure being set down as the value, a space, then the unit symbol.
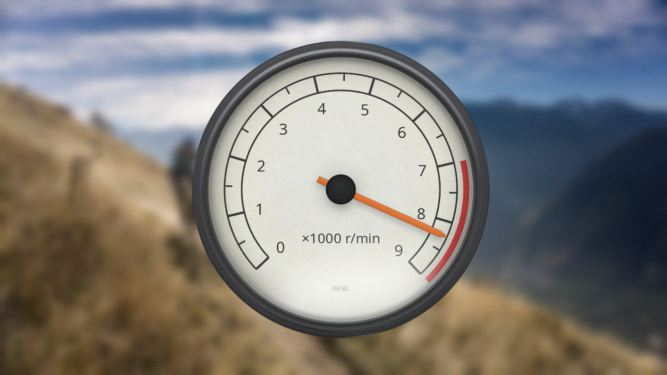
8250 rpm
